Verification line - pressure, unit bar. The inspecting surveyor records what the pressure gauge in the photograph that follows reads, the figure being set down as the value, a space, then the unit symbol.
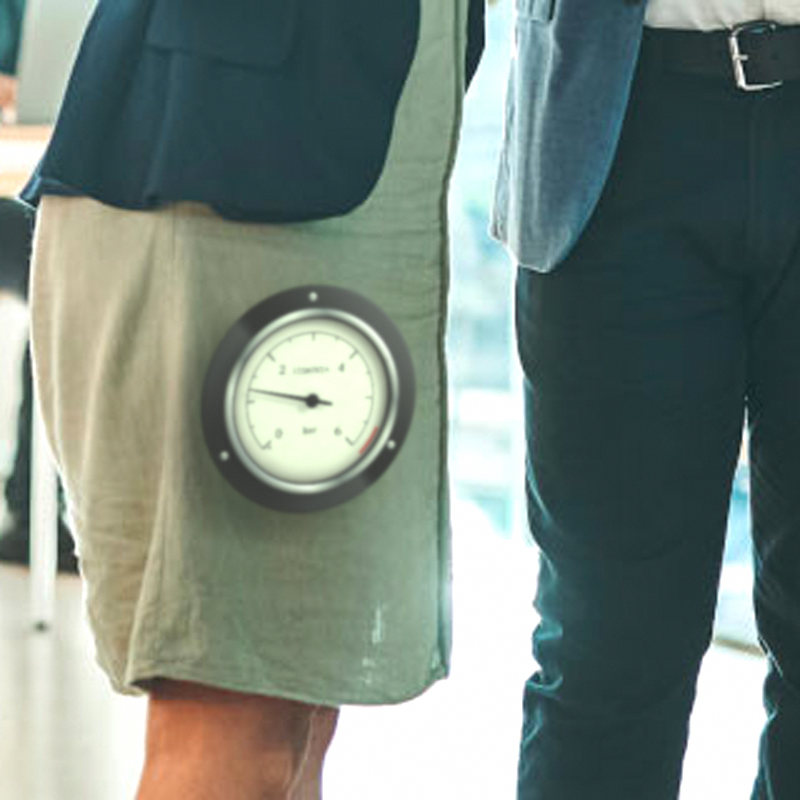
1.25 bar
